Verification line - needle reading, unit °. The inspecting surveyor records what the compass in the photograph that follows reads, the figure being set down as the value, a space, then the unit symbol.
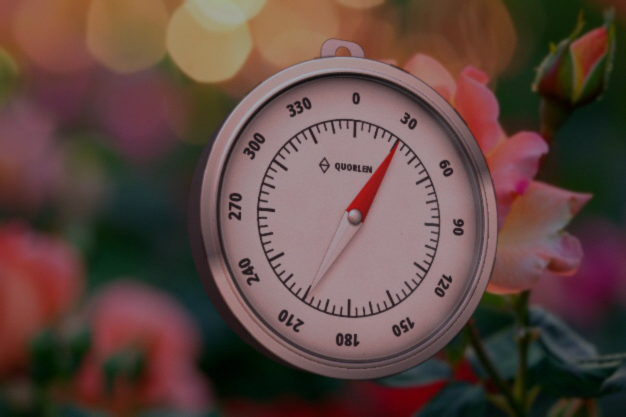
30 °
